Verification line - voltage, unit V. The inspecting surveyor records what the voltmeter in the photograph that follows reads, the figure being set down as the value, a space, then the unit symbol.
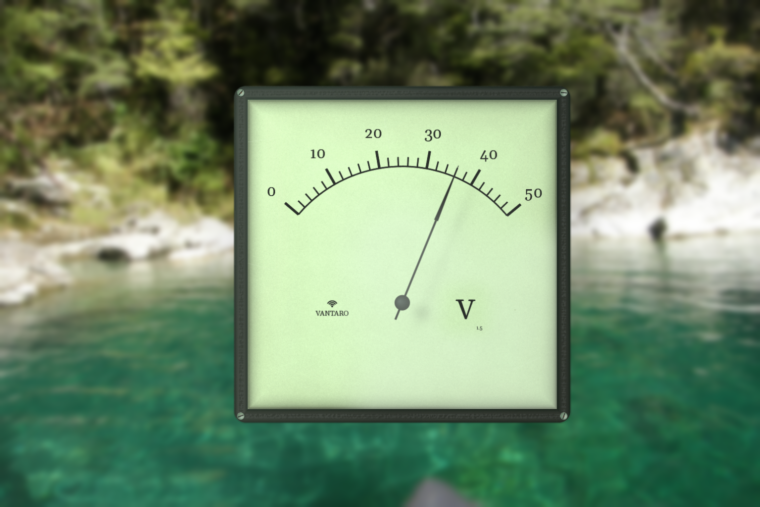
36 V
